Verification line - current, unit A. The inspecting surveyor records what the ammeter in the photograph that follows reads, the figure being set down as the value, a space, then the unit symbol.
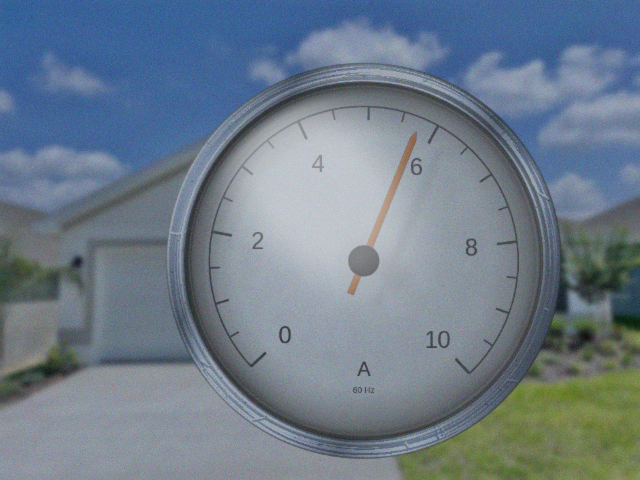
5.75 A
